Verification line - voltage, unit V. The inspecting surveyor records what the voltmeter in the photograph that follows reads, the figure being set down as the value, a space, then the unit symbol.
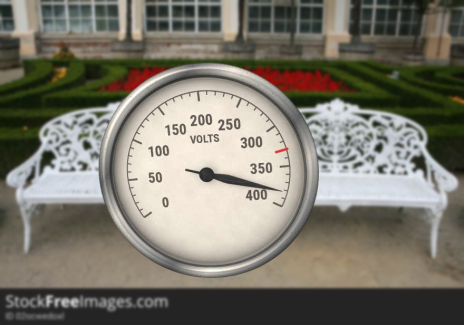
380 V
